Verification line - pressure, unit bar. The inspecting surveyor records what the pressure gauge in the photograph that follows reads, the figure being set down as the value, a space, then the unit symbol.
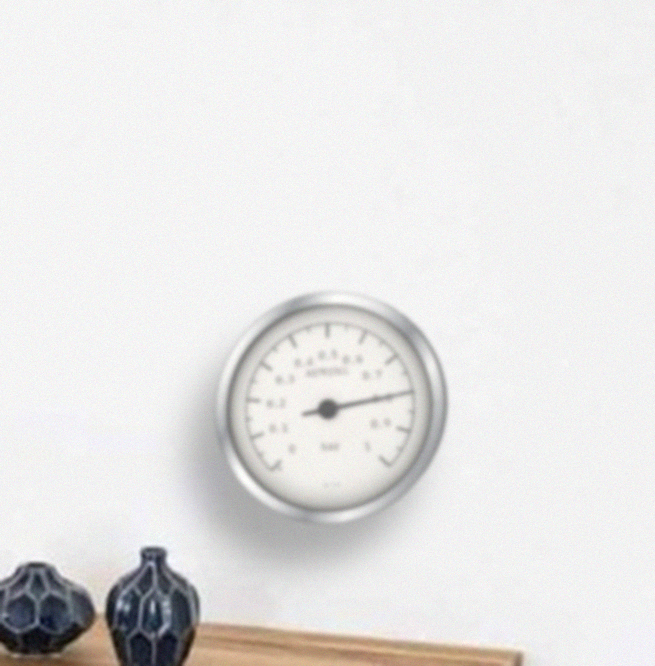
0.8 bar
